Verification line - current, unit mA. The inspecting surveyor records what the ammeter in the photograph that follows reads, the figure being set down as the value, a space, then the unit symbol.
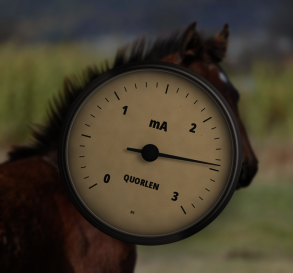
2.45 mA
